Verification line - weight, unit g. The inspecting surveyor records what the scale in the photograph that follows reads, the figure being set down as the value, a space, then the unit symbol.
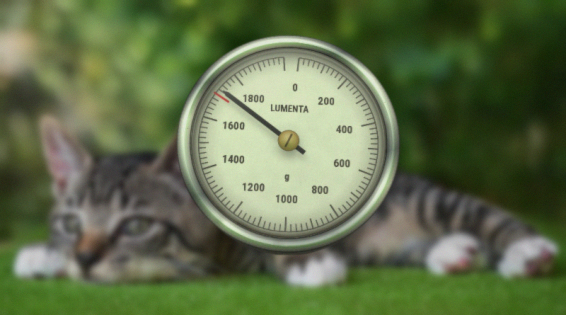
1720 g
